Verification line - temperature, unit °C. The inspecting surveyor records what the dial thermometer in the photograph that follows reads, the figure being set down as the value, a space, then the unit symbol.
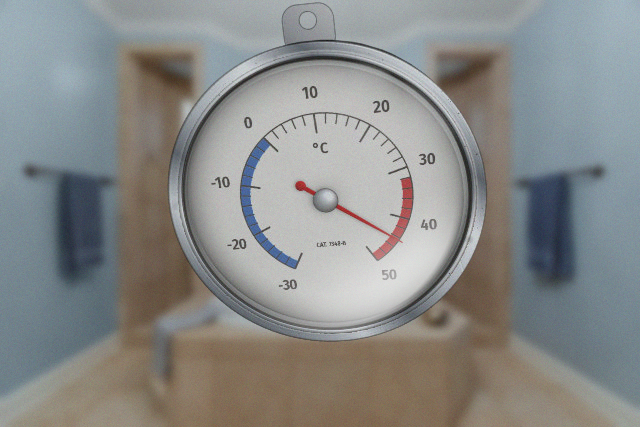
44 °C
